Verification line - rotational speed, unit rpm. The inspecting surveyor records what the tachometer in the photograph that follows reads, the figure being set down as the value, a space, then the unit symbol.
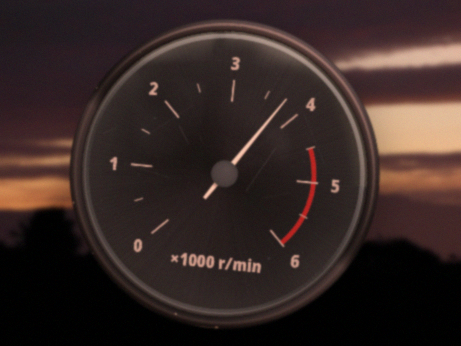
3750 rpm
